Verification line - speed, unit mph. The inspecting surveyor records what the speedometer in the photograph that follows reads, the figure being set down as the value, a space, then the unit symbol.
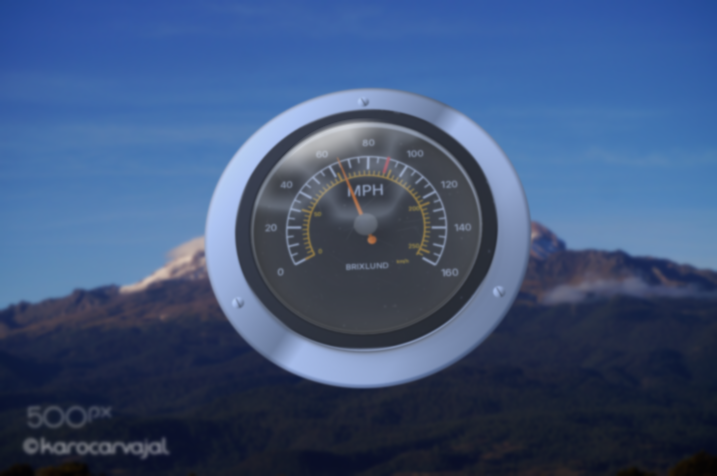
65 mph
